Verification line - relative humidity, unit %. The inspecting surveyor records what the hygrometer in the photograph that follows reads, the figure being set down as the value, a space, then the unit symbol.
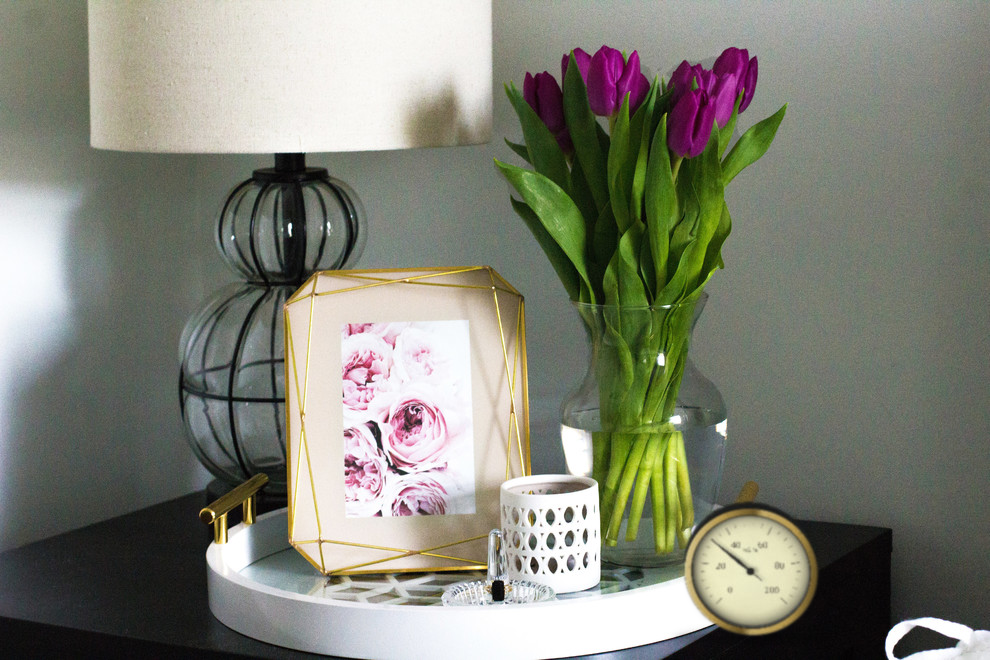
32 %
